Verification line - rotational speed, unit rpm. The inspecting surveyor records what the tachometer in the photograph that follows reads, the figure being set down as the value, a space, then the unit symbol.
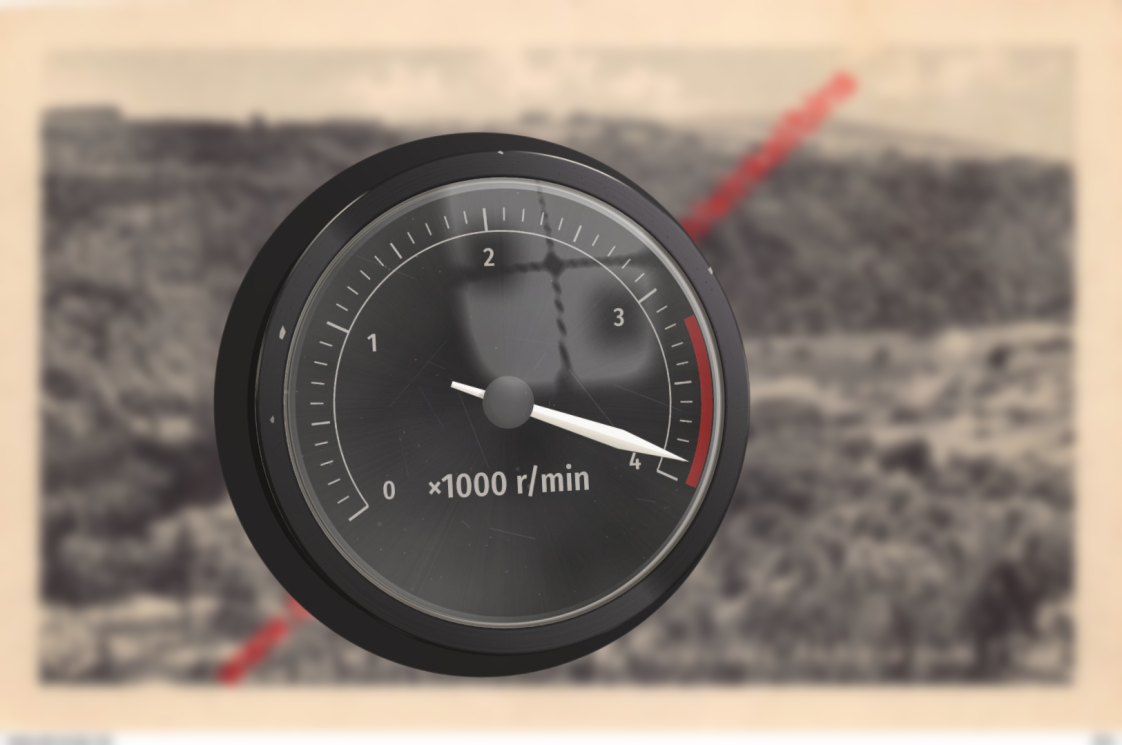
3900 rpm
